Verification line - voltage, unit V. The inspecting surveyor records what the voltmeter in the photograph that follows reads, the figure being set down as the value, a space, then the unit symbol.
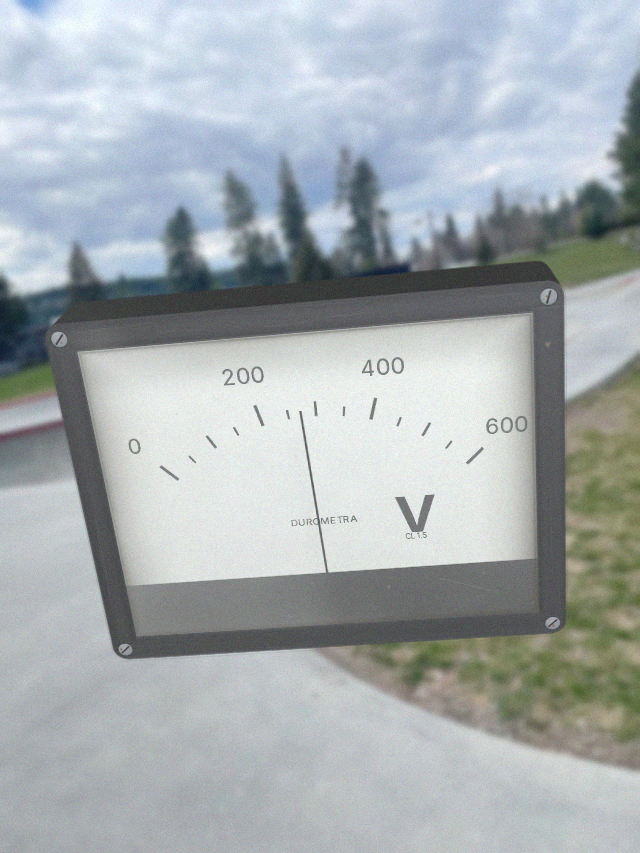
275 V
